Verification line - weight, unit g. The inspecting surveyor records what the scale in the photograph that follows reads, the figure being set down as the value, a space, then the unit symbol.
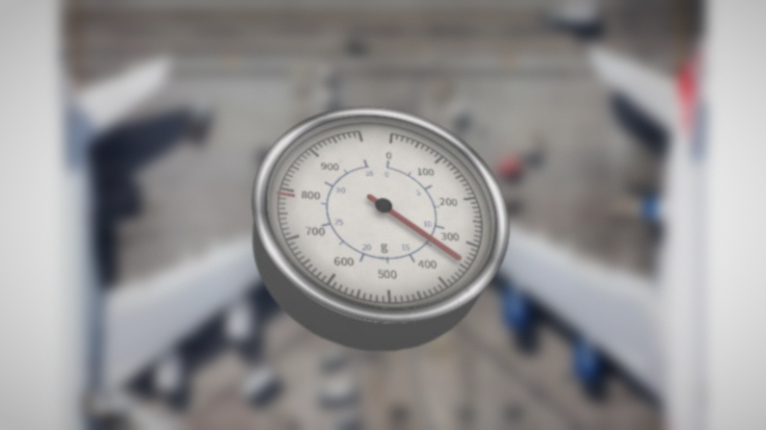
350 g
